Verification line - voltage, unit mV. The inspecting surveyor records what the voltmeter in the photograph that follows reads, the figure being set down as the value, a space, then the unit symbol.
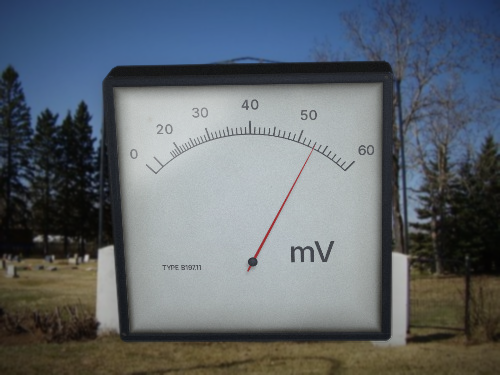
53 mV
